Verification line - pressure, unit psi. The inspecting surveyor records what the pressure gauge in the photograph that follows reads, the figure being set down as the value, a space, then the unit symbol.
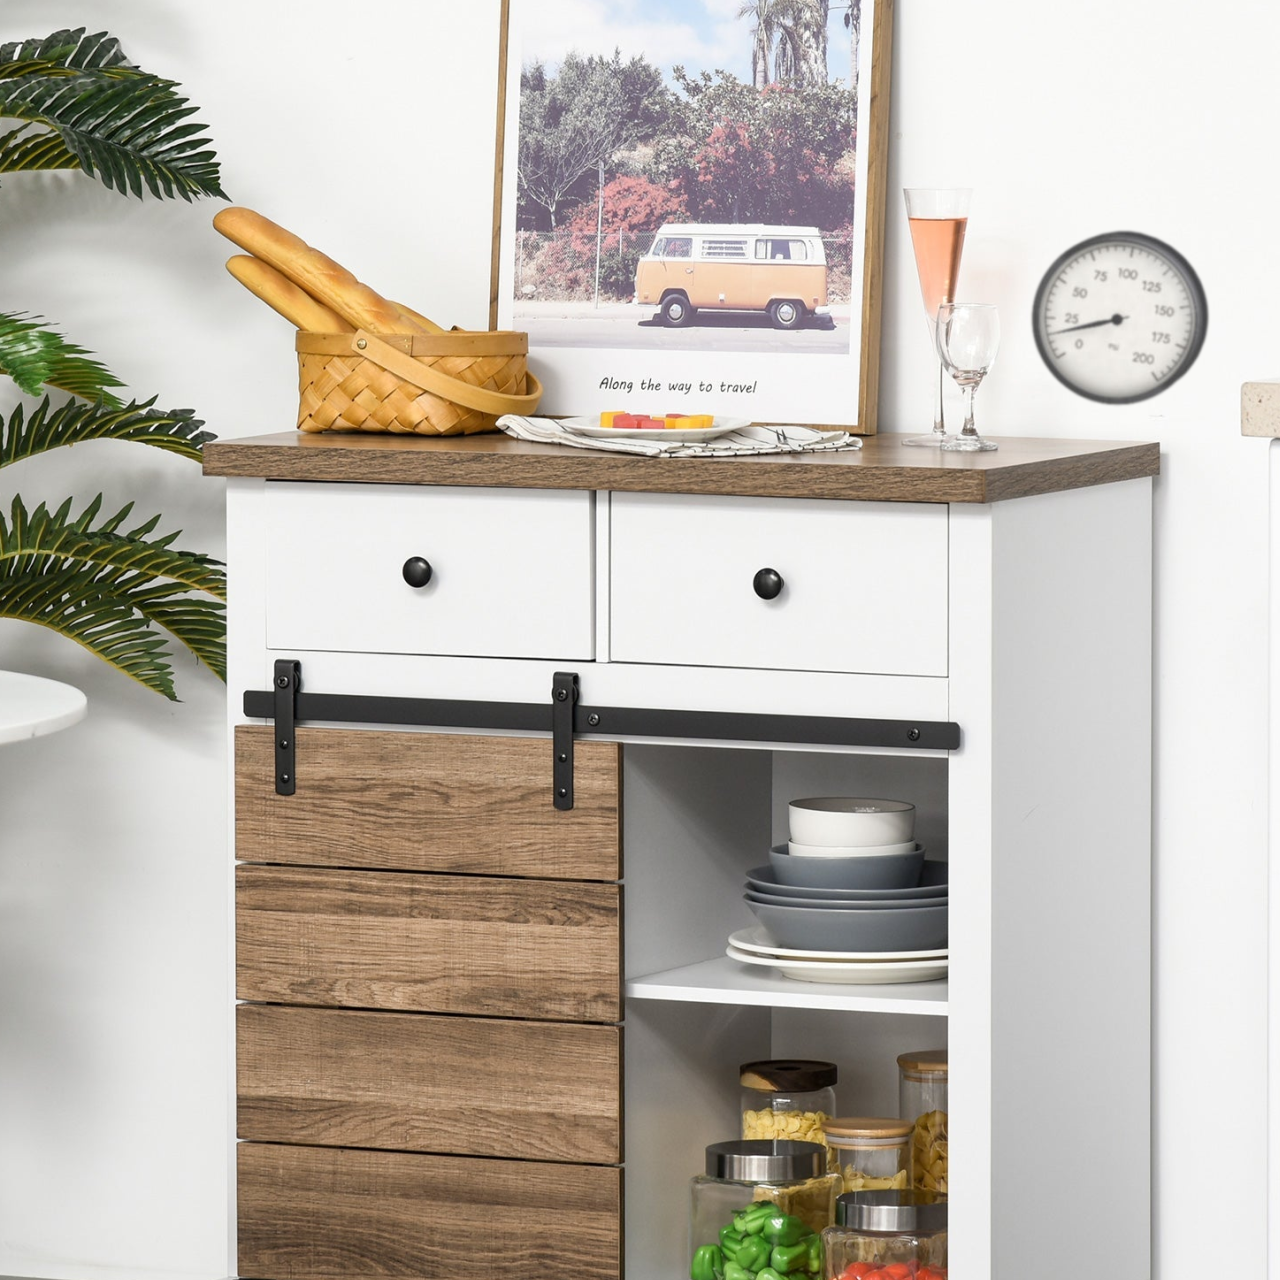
15 psi
